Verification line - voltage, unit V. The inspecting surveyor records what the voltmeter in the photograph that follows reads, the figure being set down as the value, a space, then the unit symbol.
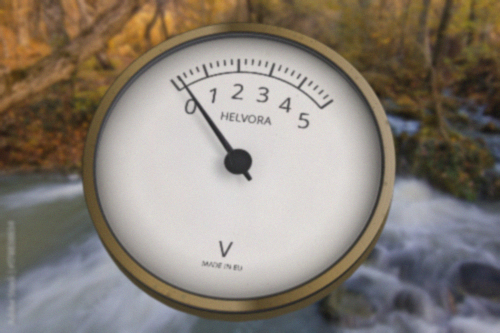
0.2 V
